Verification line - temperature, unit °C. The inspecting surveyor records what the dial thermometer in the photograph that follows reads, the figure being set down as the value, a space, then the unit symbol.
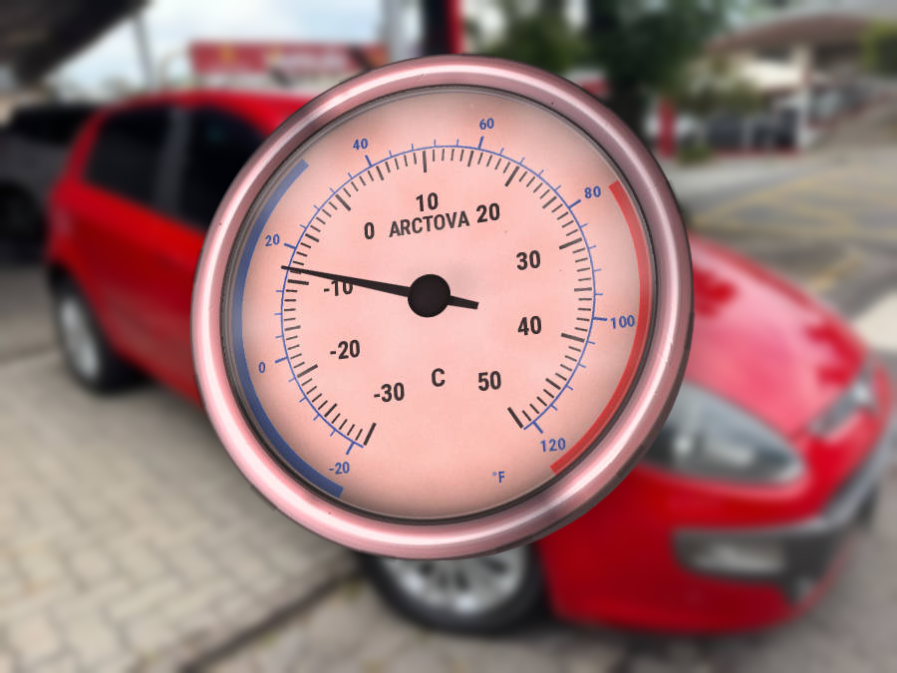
-9 °C
